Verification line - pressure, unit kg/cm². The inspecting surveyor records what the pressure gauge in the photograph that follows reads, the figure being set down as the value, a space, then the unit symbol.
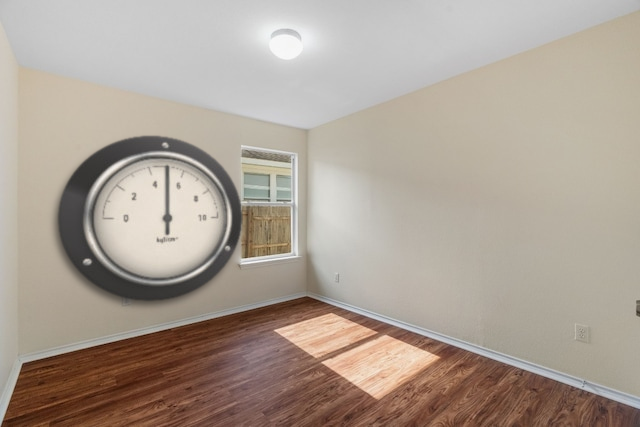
5 kg/cm²
